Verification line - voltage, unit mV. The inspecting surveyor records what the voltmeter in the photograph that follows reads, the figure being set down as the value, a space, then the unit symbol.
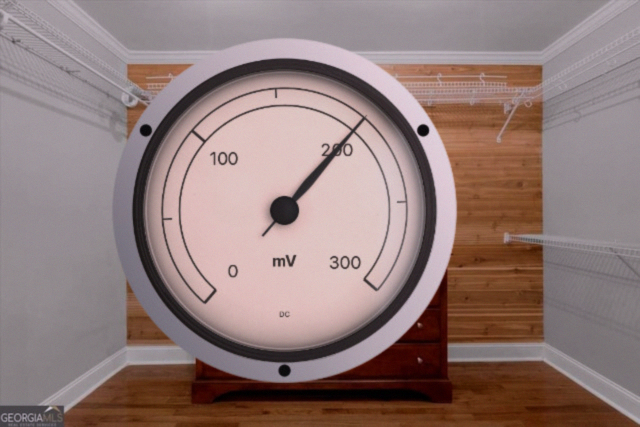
200 mV
